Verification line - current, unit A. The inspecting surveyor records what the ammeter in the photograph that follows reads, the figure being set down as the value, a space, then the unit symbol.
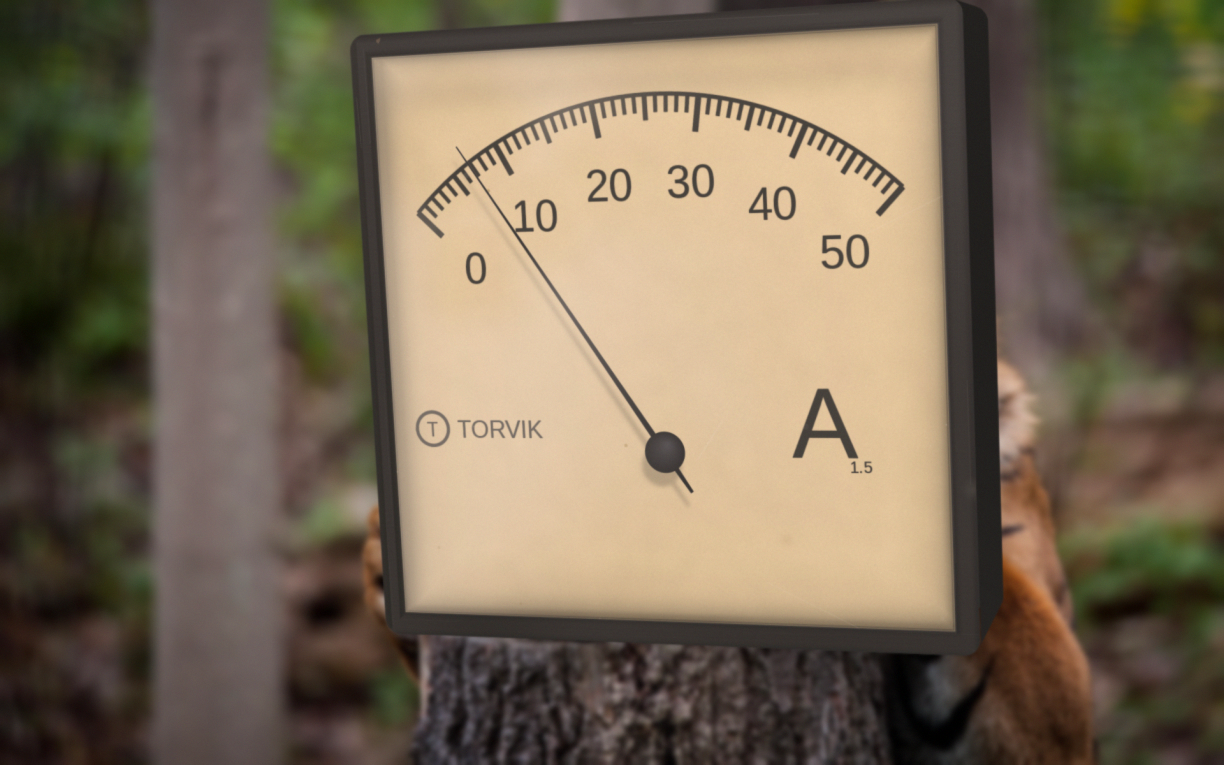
7 A
